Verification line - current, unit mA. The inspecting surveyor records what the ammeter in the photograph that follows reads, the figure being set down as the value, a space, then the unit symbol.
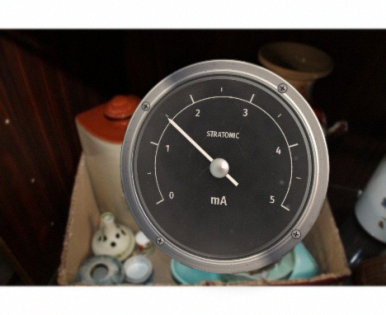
1.5 mA
